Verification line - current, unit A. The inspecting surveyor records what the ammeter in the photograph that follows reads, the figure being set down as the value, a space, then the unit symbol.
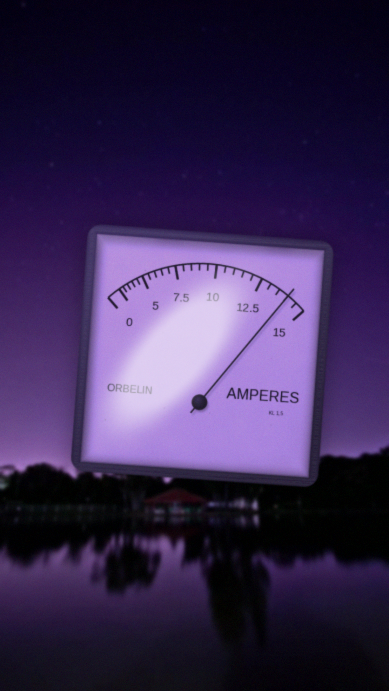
14 A
